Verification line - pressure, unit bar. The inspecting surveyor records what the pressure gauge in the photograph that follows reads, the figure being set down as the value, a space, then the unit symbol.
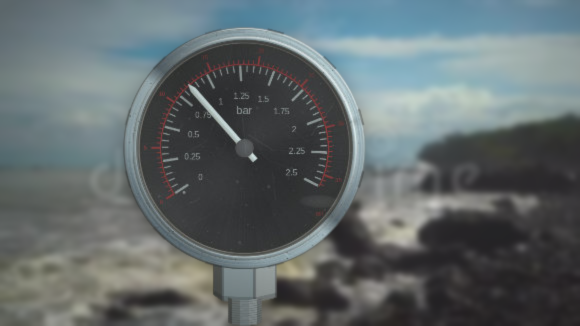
0.85 bar
